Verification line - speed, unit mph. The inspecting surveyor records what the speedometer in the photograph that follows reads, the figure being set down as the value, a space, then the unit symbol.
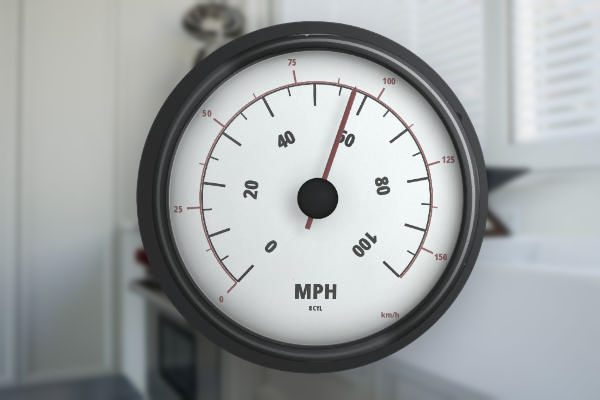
57.5 mph
